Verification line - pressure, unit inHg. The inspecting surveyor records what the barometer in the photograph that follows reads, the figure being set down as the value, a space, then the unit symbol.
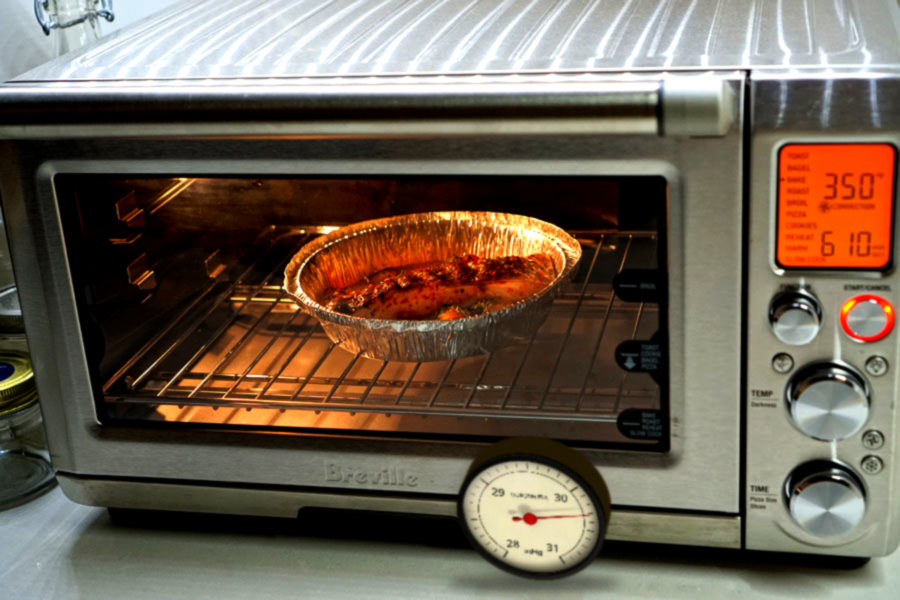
30.3 inHg
